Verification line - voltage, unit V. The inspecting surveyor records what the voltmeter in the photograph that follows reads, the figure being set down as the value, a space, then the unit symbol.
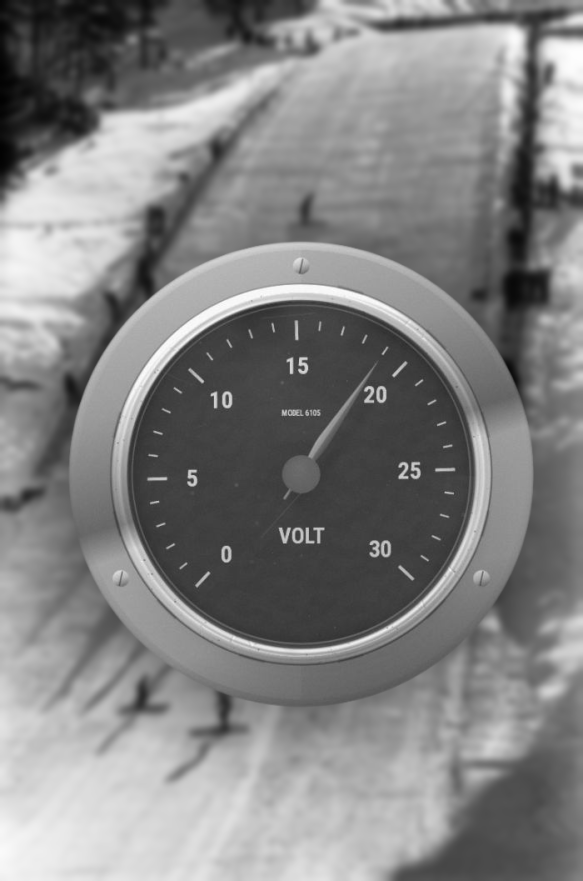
19 V
